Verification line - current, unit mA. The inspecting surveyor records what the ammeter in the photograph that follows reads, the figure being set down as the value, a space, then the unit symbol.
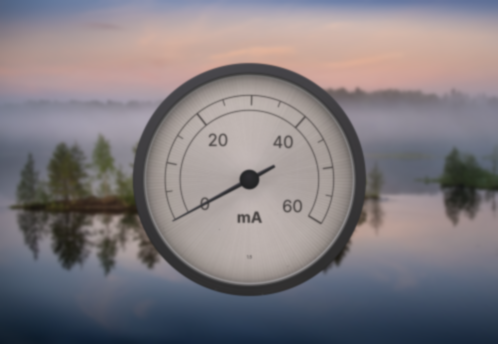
0 mA
